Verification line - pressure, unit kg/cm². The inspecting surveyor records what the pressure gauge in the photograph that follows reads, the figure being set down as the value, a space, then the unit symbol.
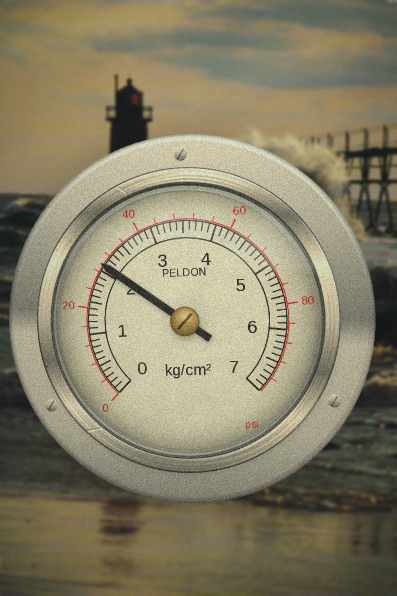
2.1 kg/cm²
